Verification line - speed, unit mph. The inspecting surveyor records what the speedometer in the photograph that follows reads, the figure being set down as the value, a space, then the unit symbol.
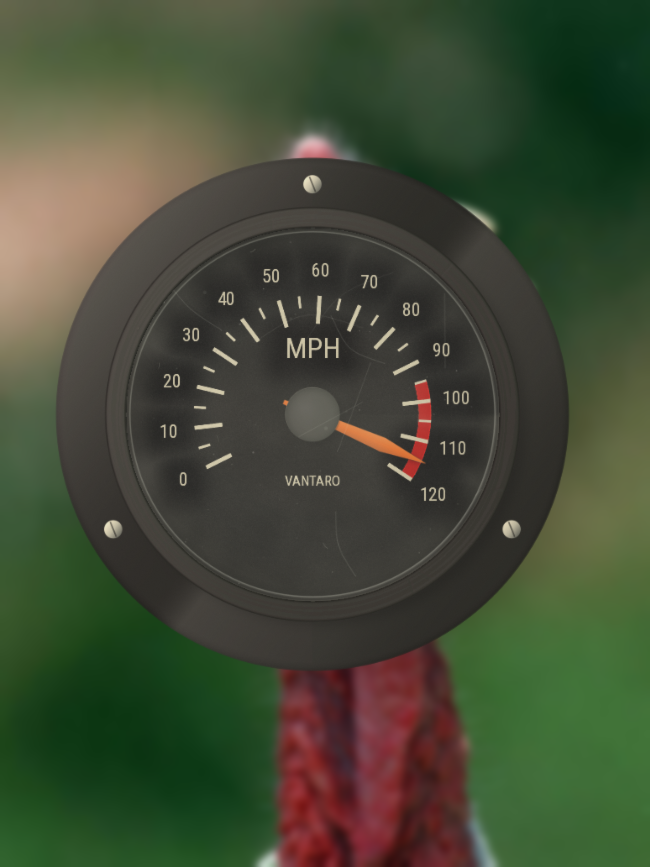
115 mph
